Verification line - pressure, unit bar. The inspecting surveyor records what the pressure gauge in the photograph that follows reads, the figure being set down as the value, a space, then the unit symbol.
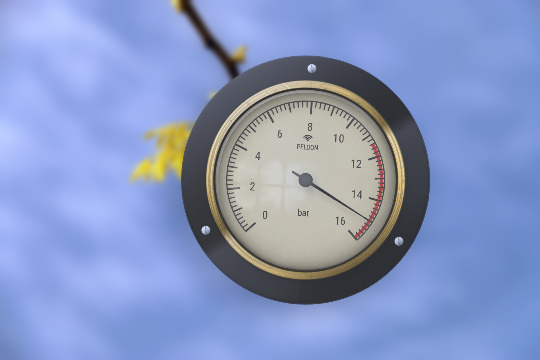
15 bar
